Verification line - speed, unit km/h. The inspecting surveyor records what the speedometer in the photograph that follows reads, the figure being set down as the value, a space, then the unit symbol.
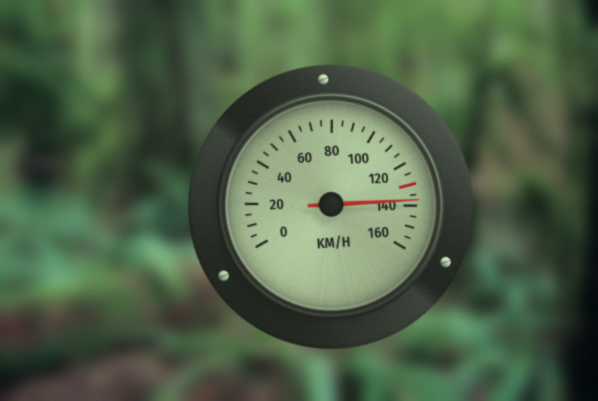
137.5 km/h
